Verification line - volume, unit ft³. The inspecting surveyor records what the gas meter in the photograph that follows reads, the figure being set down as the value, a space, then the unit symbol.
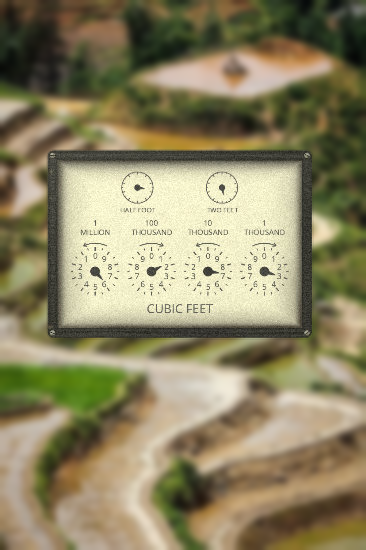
617300 ft³
